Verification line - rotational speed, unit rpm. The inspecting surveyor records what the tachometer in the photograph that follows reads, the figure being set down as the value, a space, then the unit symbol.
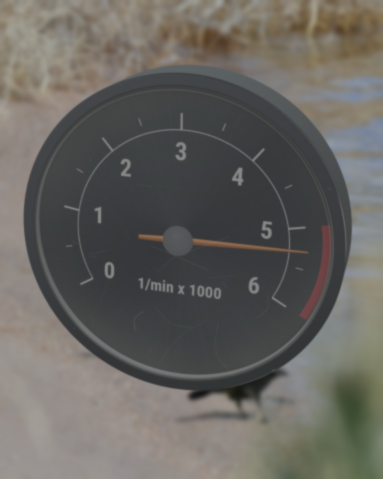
5250 rpm
